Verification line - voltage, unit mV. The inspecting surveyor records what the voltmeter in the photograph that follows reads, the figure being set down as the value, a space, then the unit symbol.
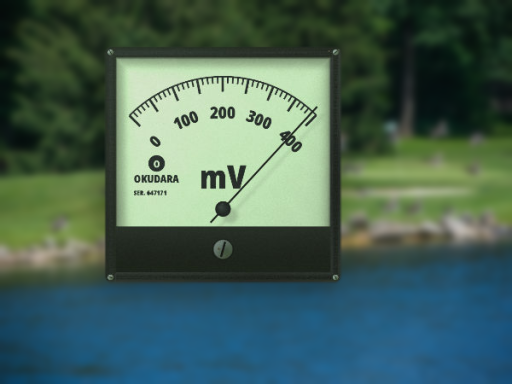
390 mV
